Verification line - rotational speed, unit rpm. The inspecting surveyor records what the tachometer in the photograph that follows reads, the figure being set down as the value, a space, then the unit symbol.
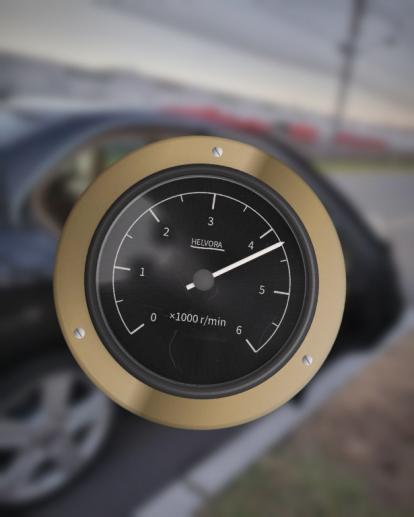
4250 rpm
